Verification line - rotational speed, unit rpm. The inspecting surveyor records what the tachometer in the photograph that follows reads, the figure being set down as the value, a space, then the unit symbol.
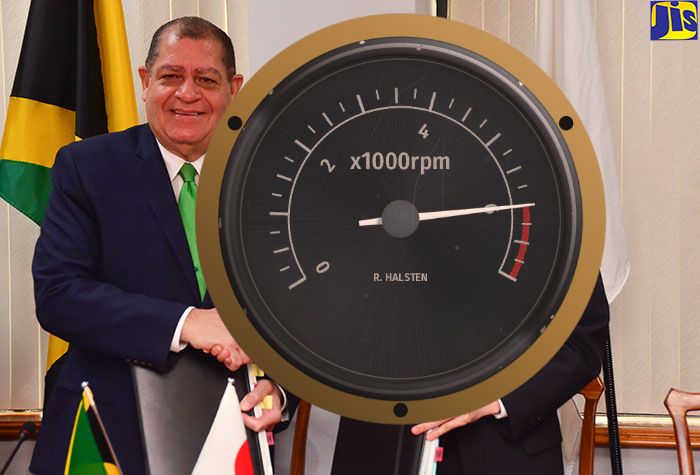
6000 rpm
